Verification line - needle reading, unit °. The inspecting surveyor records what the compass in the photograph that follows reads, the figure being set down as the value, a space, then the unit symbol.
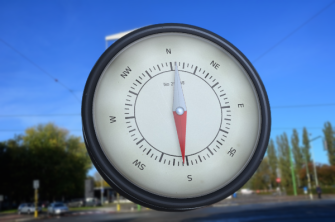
185 °
